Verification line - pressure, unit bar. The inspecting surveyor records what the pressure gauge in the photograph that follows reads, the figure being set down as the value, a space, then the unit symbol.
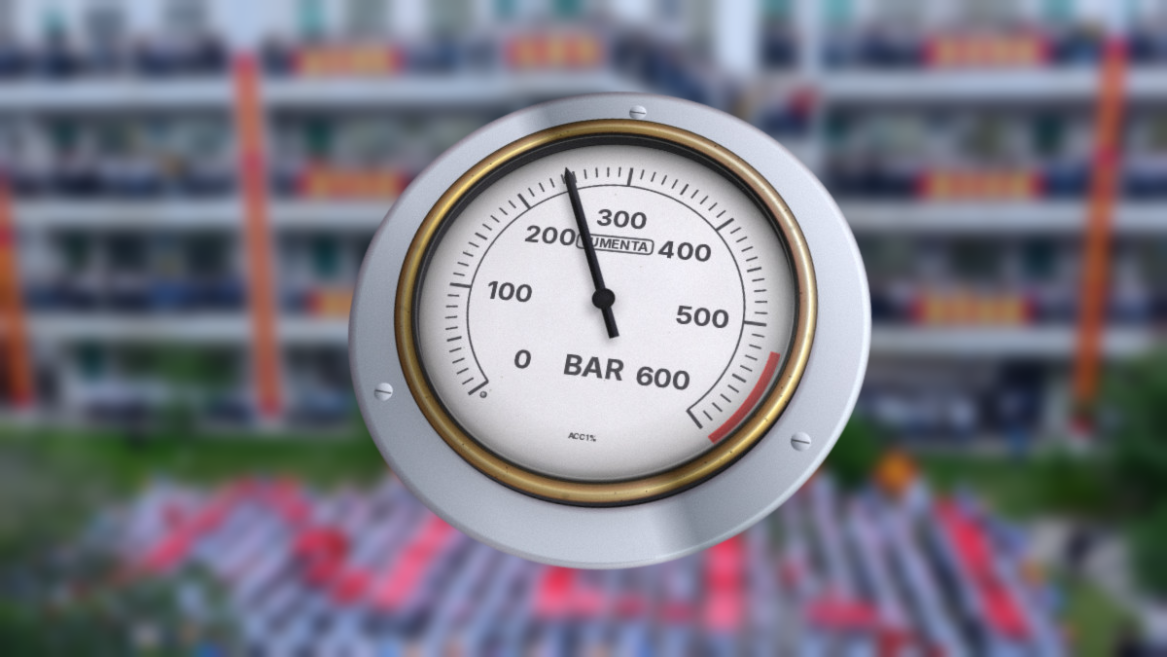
245 bar
